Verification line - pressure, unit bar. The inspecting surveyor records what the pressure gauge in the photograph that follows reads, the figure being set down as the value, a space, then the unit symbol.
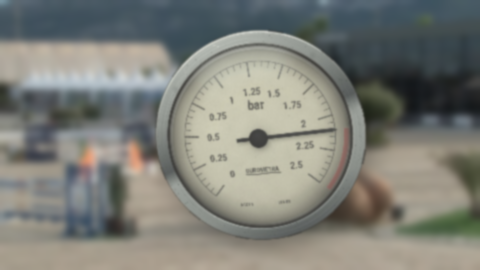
2.1 bar
